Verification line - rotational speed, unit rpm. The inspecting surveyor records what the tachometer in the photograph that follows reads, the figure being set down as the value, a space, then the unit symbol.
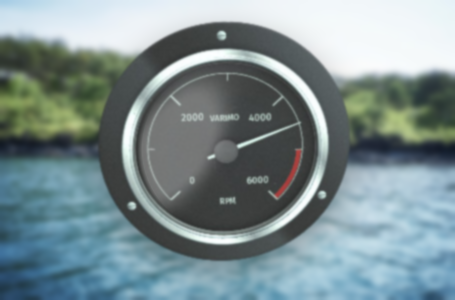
4500 rpm
